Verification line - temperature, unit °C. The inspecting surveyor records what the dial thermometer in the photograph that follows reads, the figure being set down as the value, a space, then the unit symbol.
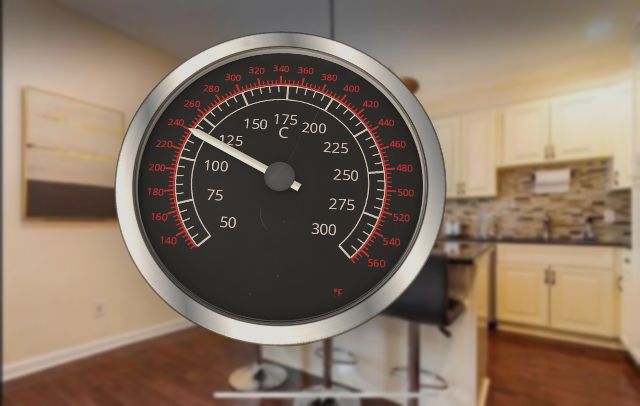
115 °C
